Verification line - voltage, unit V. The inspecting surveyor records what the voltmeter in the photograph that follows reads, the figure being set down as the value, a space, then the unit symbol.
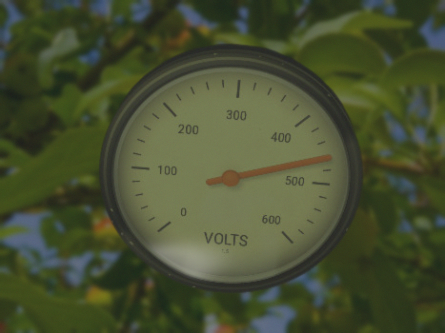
460 V
